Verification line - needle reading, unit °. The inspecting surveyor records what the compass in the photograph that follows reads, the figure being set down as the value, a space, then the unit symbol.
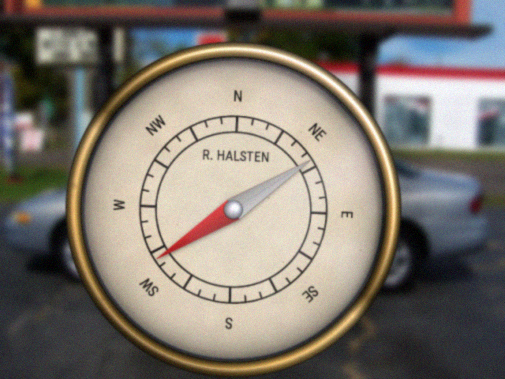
235 °
